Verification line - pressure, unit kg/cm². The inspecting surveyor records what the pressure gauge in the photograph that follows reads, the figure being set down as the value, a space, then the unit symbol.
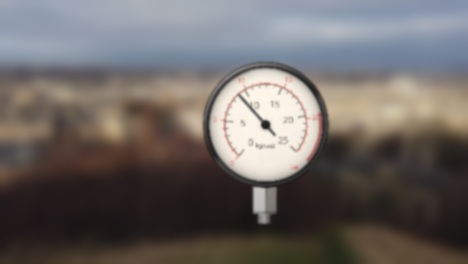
9 kg/cm²
